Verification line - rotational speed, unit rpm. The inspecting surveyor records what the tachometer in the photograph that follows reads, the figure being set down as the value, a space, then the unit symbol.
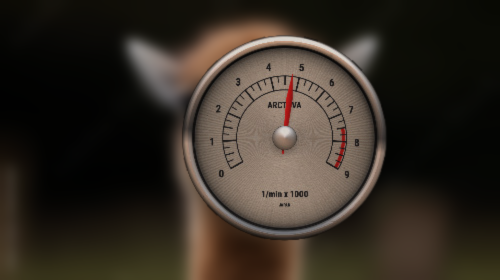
4750 rpm
